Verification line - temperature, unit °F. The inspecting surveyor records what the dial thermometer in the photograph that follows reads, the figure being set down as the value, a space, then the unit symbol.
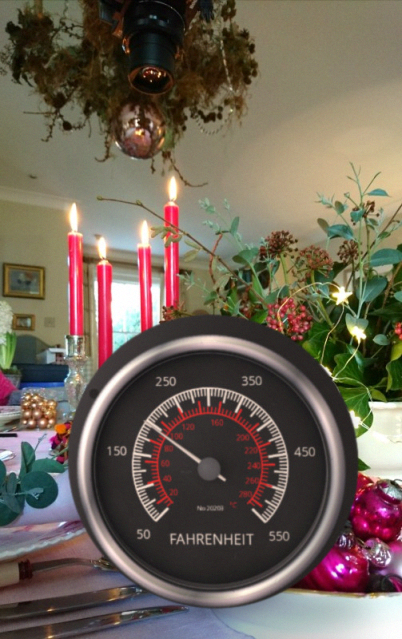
200 °F
